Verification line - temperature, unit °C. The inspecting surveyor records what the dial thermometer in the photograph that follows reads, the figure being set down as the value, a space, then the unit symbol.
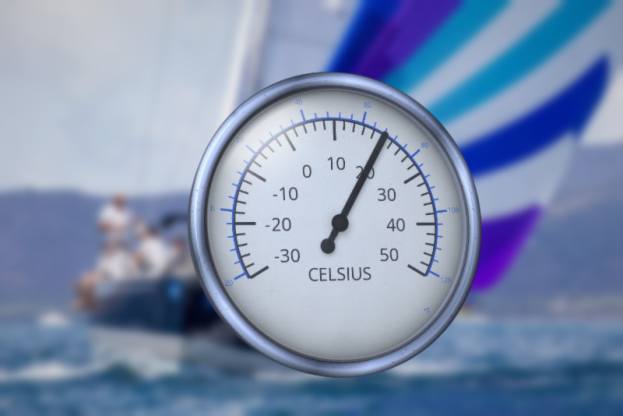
20 °C
